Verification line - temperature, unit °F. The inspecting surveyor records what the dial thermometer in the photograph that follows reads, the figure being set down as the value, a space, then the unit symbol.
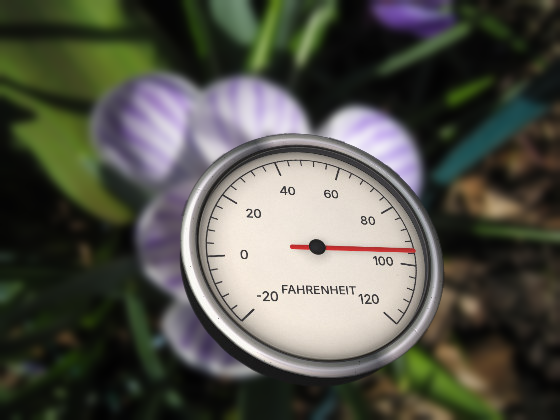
96 °F
